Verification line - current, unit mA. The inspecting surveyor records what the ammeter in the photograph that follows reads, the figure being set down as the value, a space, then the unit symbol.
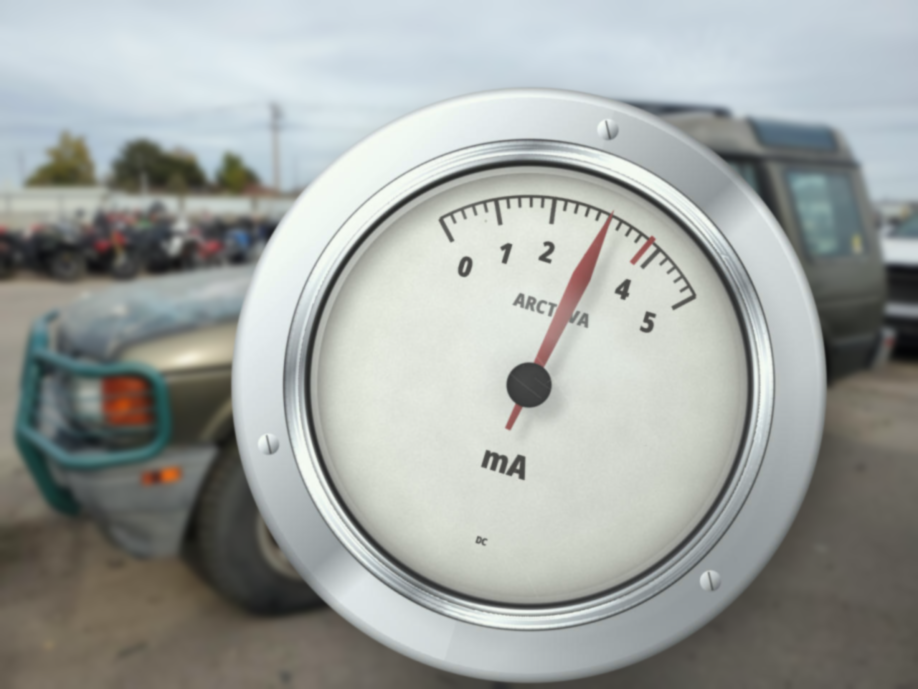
3 mA
